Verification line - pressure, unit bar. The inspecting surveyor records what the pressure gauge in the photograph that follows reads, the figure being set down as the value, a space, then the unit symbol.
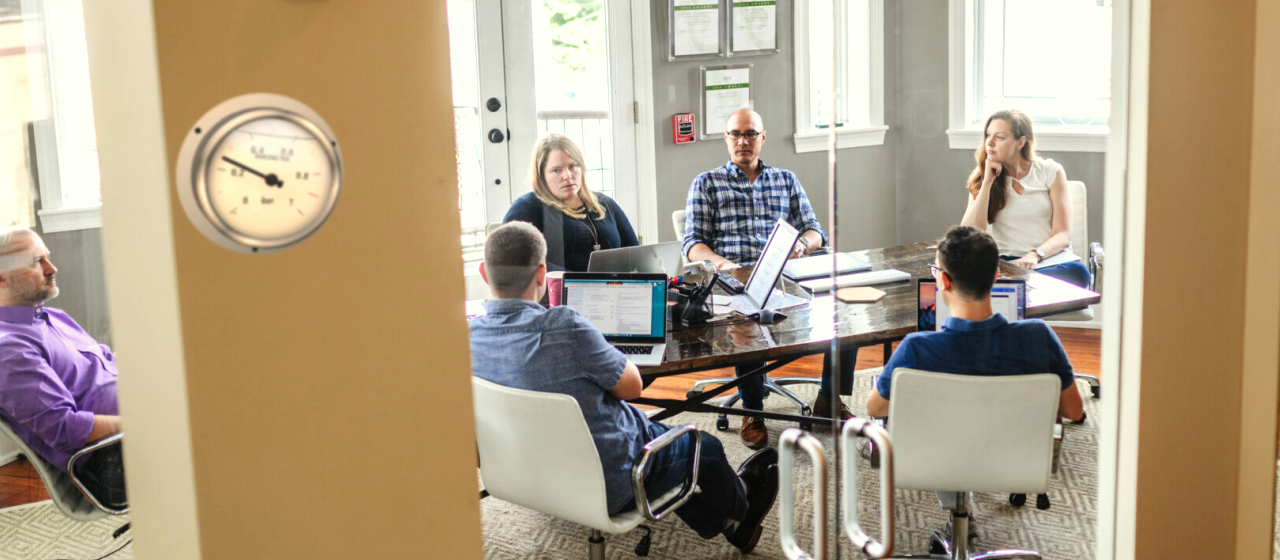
0.25 bar
